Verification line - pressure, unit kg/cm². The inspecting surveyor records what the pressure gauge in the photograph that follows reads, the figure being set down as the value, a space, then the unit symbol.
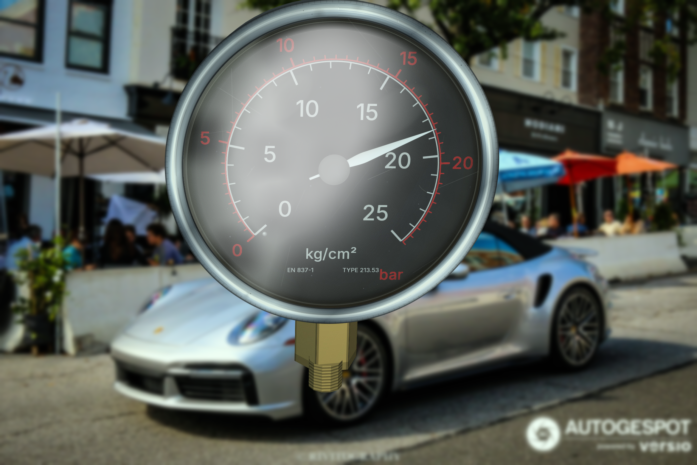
18.5 kg/cm²
